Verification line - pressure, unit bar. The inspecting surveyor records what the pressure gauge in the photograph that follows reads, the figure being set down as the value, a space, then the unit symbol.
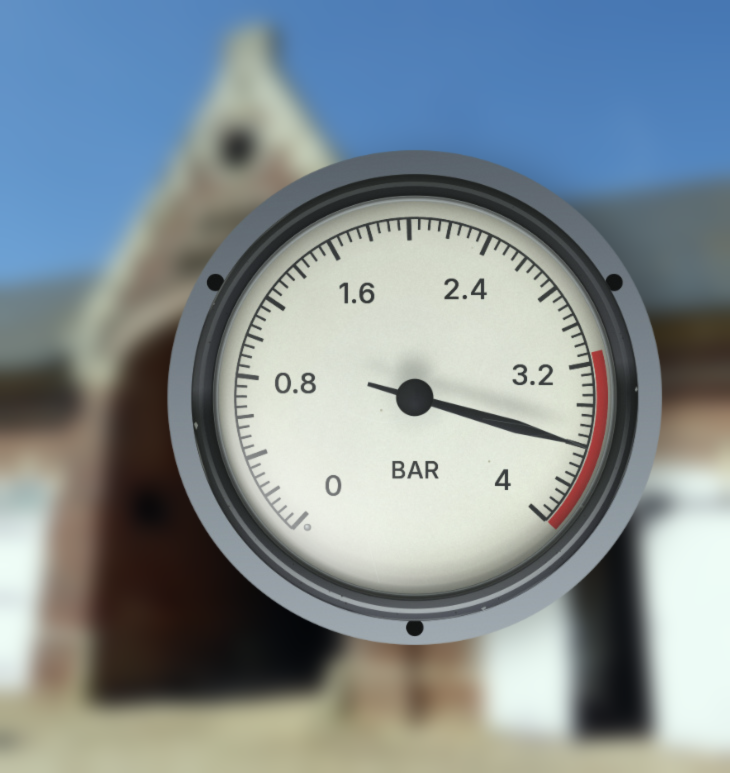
3.6 bar
